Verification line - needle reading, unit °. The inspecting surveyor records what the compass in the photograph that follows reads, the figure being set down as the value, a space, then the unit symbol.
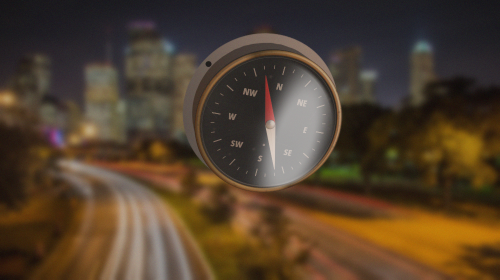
340 °
